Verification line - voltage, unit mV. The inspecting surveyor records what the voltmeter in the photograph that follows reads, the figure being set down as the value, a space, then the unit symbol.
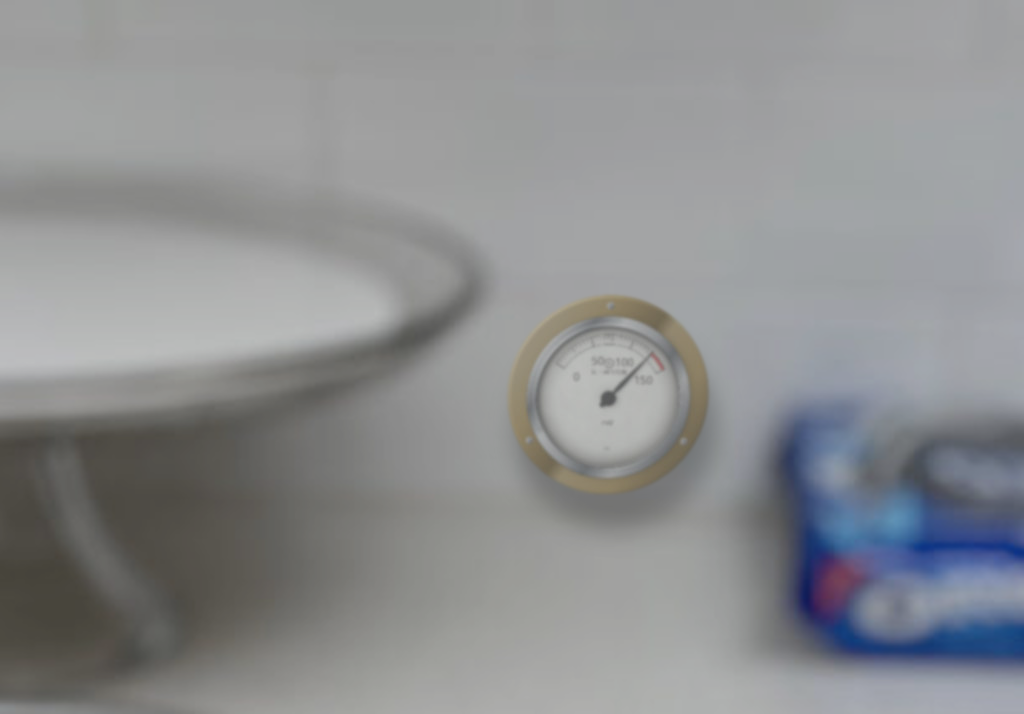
125 mV
